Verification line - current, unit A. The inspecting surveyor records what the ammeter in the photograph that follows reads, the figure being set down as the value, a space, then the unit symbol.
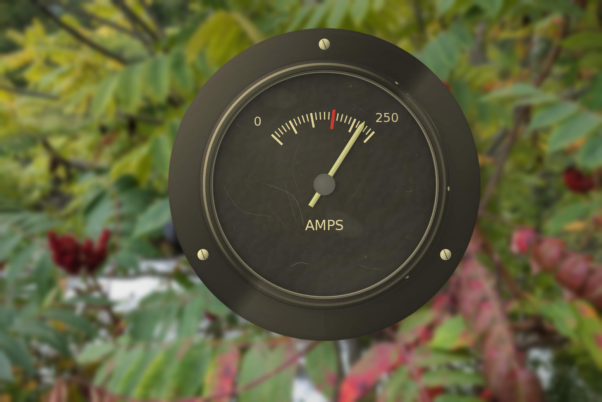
220 A
